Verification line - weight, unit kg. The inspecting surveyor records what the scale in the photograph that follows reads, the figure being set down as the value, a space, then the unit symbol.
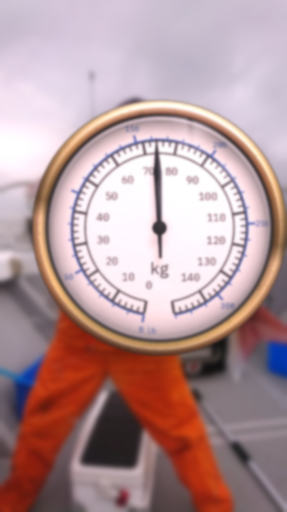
74 kg
